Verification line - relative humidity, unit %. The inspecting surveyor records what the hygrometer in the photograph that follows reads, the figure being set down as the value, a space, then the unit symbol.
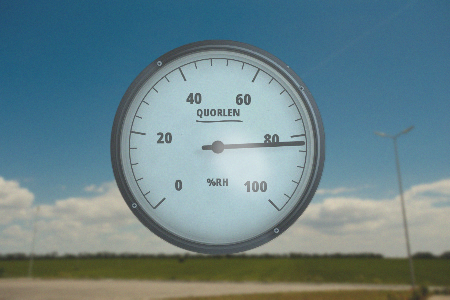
82 %
